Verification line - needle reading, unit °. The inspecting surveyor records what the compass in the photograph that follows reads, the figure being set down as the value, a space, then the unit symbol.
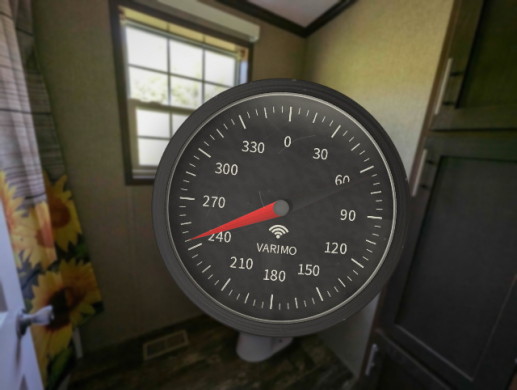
245 °
